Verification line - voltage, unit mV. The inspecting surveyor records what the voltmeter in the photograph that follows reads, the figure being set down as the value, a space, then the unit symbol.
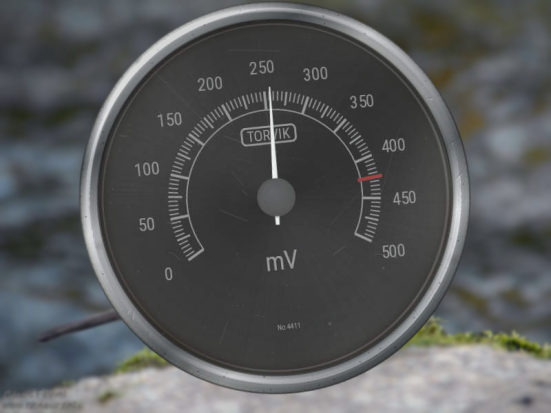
255 mV
